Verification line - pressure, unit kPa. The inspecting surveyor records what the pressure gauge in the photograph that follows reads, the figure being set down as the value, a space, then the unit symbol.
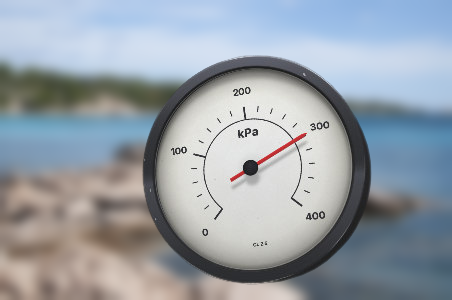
300 kPa
